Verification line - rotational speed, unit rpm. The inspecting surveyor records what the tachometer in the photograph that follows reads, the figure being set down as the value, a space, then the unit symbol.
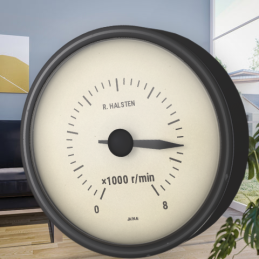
6600 rpm
